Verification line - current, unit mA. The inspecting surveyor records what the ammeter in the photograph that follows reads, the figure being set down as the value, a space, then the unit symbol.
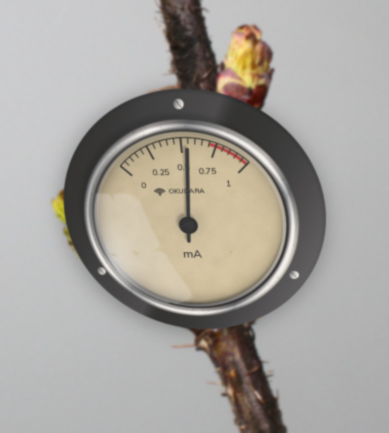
0.55 mA
